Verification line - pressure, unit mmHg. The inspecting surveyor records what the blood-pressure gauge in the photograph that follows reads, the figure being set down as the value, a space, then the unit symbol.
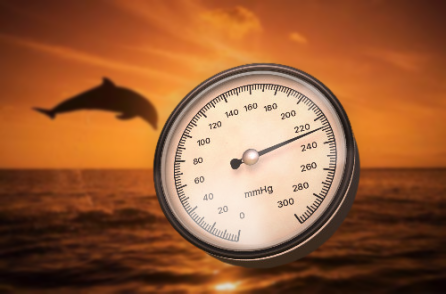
230 mmHg
